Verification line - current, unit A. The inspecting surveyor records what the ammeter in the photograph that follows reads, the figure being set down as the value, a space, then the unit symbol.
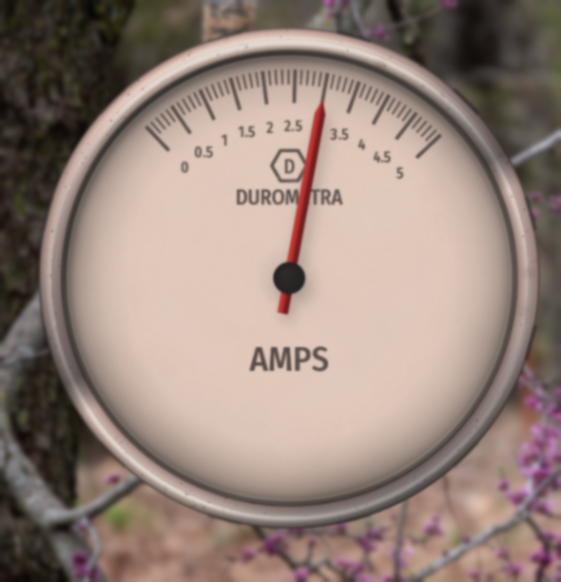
3 A
